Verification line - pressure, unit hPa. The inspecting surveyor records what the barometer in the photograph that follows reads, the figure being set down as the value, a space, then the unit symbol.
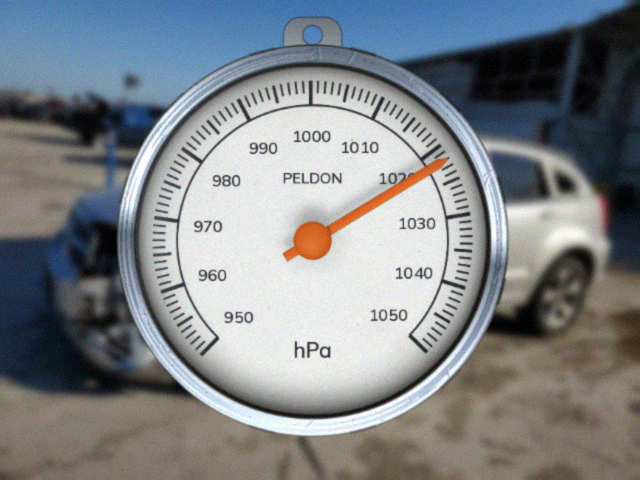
1022 hPa
